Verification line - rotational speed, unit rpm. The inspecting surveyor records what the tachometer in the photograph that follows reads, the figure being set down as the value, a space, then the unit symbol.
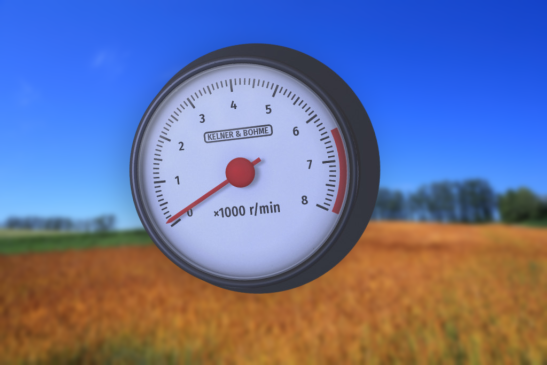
100 rpm
